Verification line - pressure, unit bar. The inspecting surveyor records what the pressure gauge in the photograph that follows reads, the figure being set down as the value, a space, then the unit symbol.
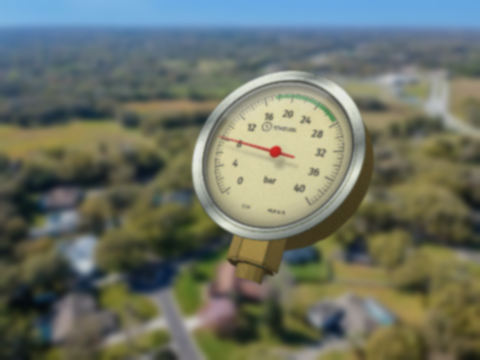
8 bar
